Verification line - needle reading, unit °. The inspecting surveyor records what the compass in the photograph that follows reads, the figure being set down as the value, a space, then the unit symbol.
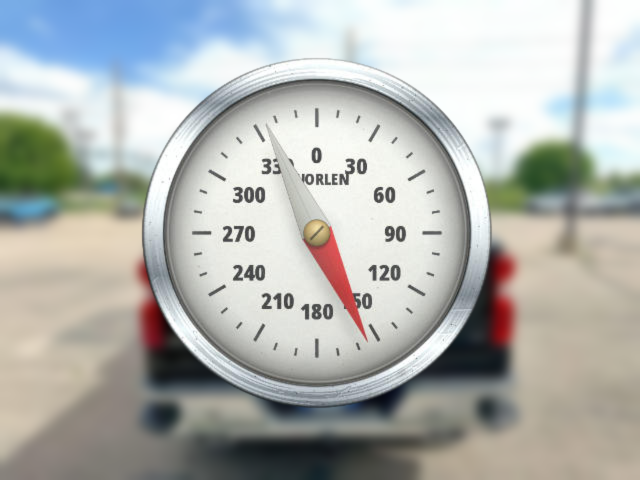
155 °
